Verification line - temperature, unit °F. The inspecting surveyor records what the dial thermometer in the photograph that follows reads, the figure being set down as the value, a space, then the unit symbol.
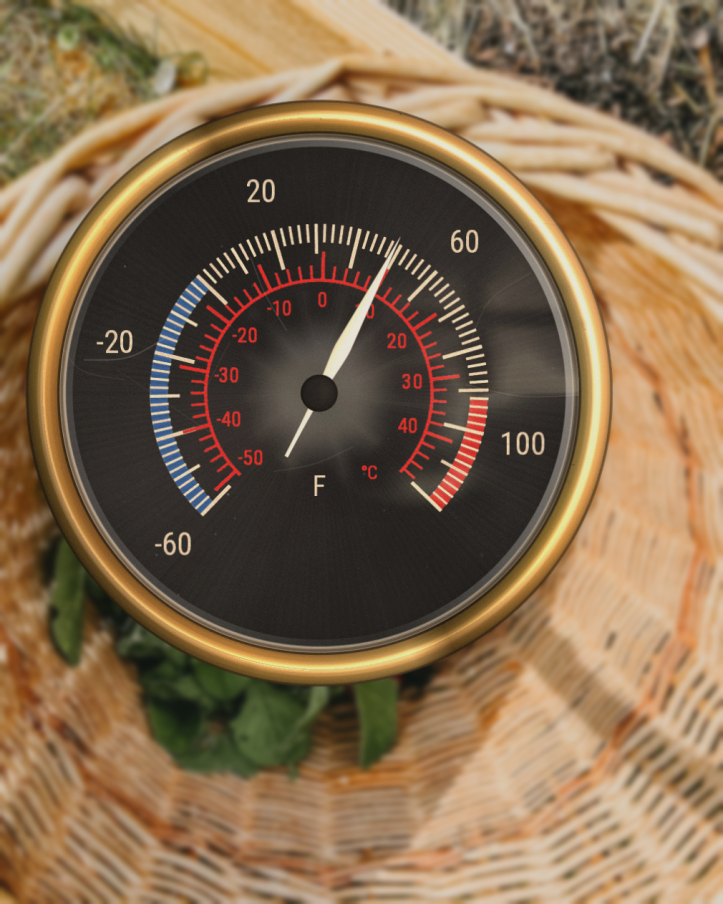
49 °F
